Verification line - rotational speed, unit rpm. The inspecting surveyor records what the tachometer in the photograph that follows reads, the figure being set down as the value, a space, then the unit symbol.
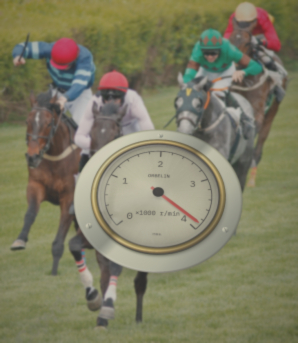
3900 rpm
